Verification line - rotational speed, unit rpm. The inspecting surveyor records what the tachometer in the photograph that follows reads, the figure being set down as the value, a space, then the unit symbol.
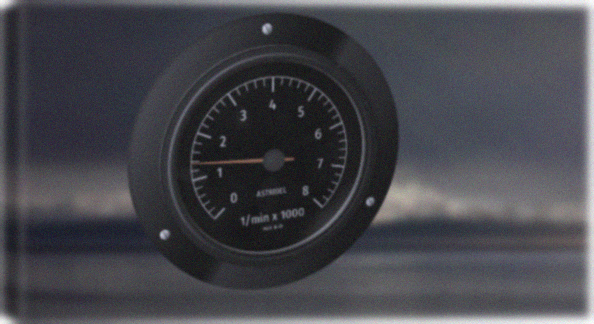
1400 rpm
